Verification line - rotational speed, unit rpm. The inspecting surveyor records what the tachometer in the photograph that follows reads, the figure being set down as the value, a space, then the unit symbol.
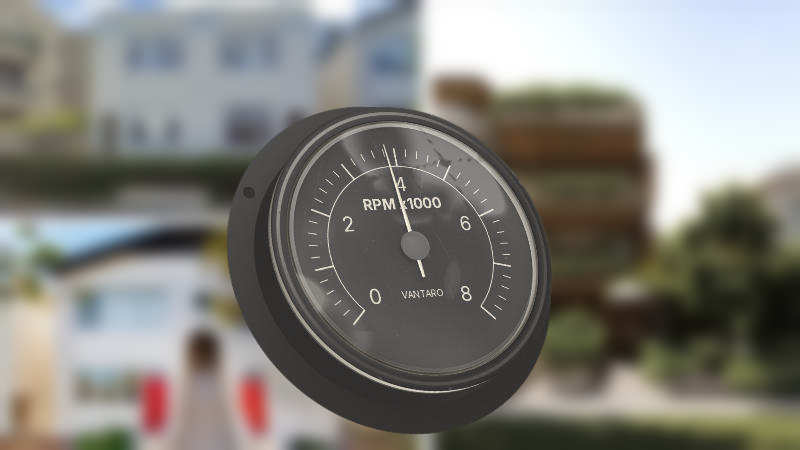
3800 rpm
